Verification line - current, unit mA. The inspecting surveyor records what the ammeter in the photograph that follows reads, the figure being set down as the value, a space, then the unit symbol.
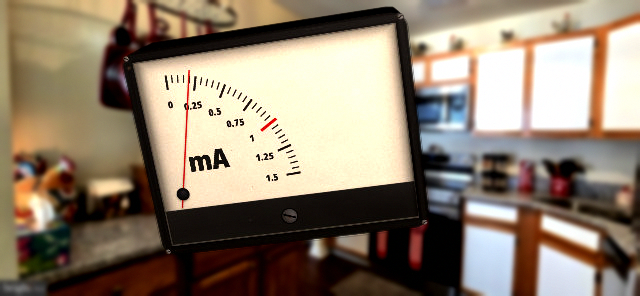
0.2 mA
